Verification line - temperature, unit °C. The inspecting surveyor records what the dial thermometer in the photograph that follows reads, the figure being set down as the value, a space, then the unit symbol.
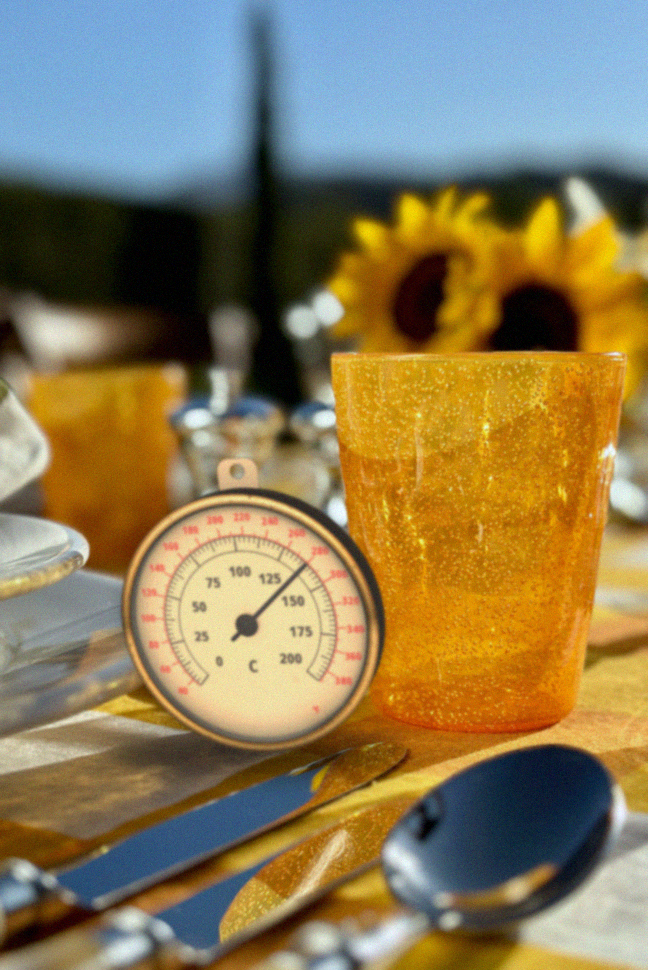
137.5 °C
